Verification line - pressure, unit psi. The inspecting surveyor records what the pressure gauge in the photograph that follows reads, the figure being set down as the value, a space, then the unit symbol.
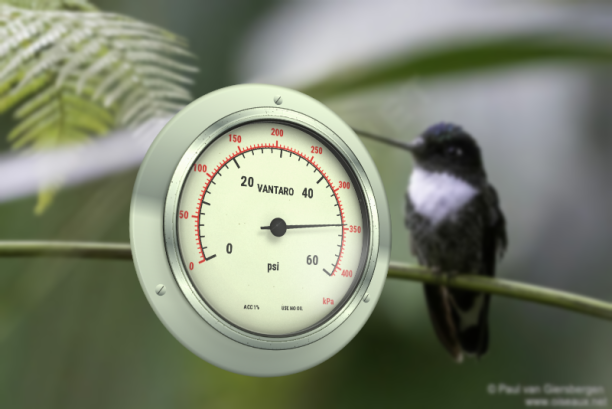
50 psi
